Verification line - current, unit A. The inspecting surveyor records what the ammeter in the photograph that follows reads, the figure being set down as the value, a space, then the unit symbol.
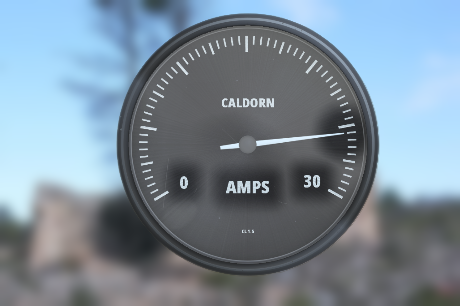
25.5 A
